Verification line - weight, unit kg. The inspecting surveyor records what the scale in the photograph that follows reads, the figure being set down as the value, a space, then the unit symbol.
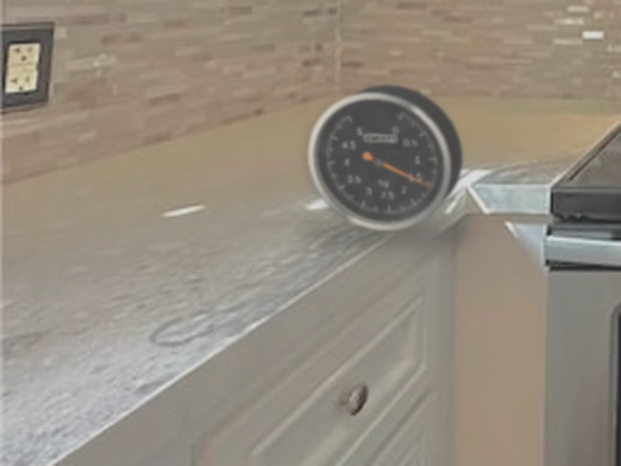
1.5 kg
